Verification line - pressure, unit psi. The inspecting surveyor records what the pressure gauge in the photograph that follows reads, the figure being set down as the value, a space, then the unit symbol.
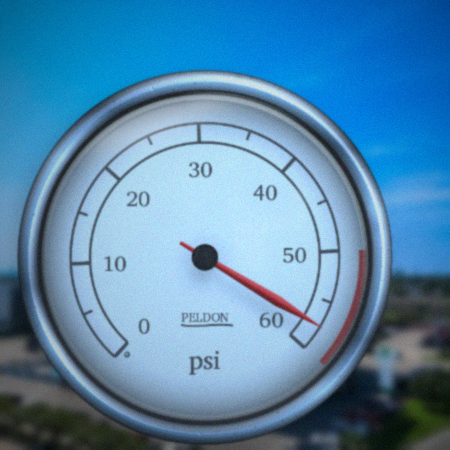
57.5 psi
